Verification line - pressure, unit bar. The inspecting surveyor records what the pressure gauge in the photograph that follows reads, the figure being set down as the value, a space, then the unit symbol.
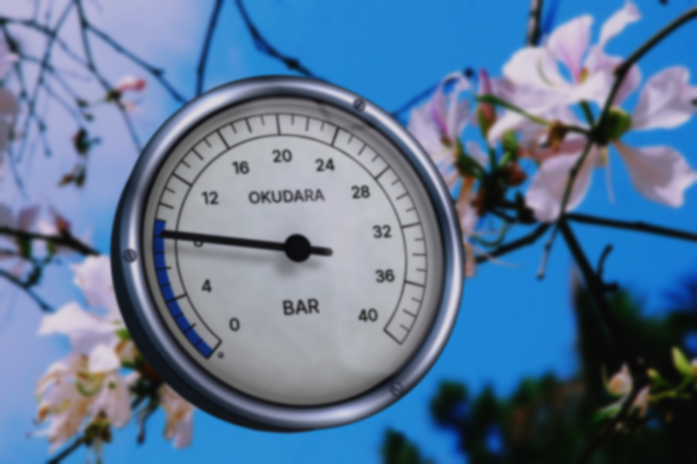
8 bar
